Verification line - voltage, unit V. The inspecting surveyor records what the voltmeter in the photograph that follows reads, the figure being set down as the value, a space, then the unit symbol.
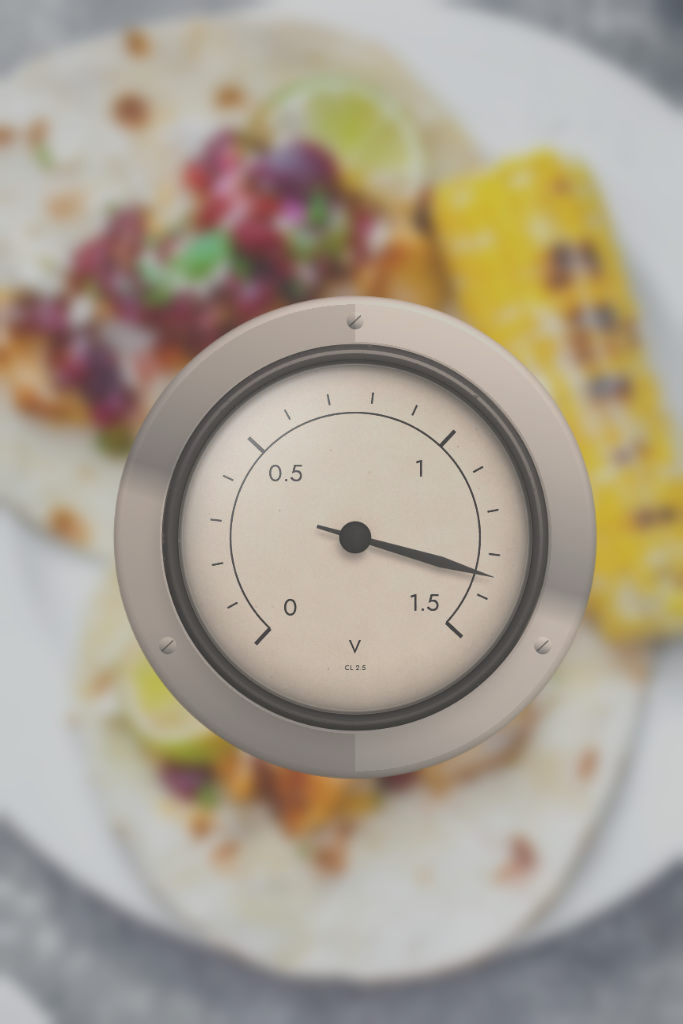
1.35 V
